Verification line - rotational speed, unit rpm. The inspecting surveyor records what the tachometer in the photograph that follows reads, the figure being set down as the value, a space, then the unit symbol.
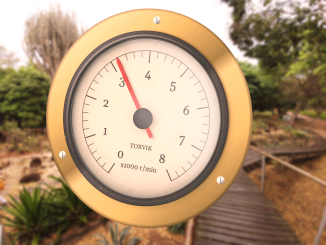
3200 rpm
